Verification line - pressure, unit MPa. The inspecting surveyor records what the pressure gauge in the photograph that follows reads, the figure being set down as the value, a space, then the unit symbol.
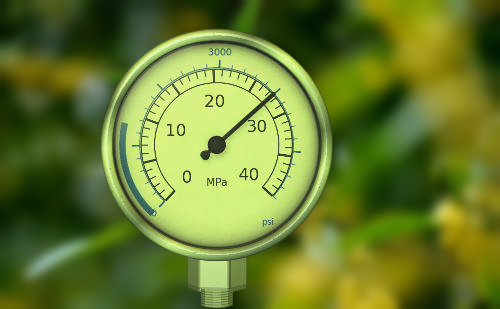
27.5 MPa
